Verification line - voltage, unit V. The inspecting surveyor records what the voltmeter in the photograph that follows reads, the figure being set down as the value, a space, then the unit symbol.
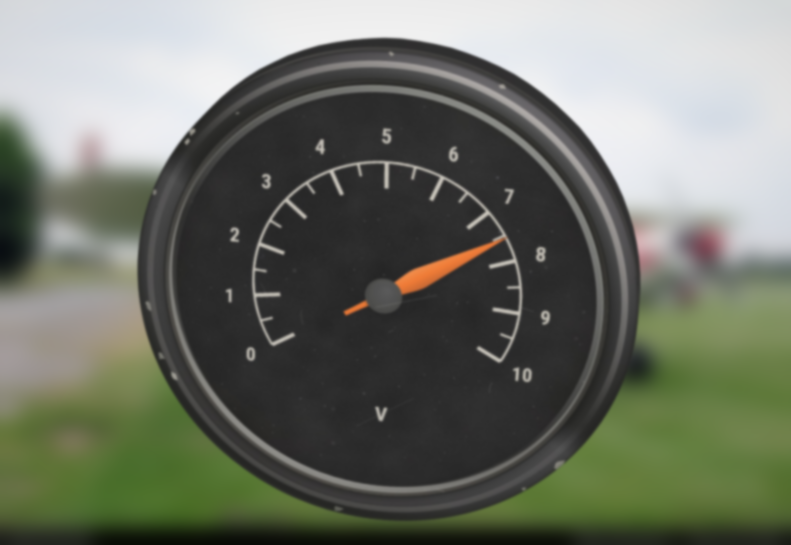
7.5 V
